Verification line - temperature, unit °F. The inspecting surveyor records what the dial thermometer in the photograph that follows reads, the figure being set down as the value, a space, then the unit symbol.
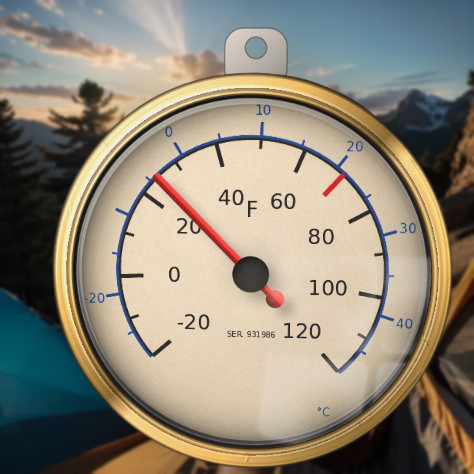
25 °F
